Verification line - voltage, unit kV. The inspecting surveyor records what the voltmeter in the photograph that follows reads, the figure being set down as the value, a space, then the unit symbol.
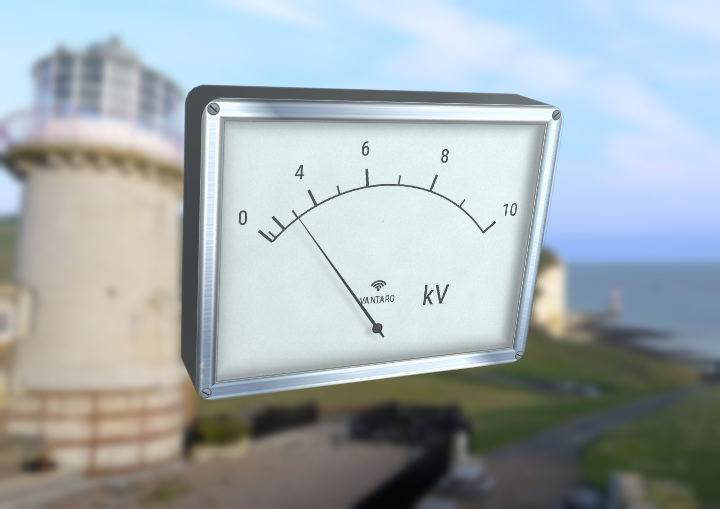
3 kV
